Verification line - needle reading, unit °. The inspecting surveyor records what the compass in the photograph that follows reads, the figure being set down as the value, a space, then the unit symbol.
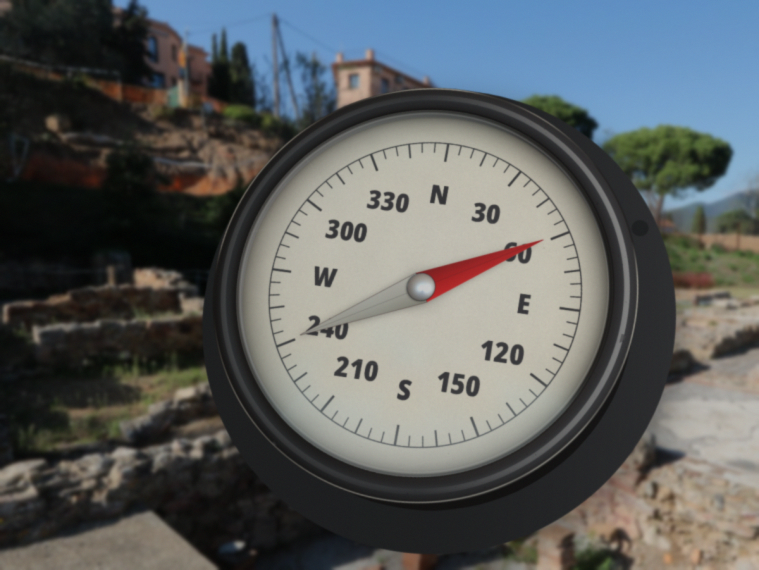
60 °
